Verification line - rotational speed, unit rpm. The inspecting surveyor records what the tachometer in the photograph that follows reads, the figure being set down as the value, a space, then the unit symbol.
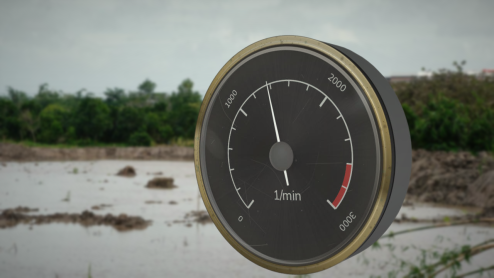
1400 rpm
